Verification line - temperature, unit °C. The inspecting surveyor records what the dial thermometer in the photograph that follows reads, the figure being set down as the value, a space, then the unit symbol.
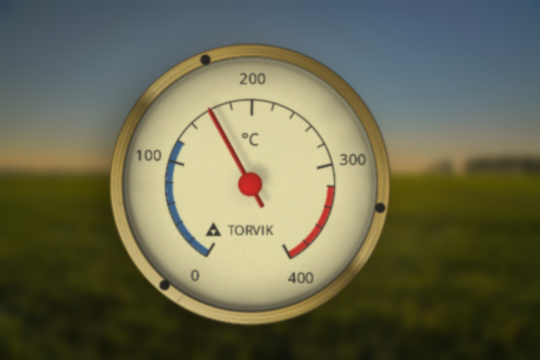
160 °C
